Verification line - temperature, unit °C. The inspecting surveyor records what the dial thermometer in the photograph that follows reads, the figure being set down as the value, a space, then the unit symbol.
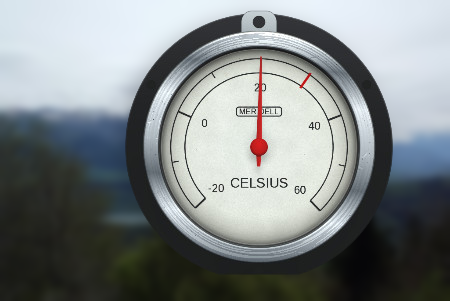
20 °C
